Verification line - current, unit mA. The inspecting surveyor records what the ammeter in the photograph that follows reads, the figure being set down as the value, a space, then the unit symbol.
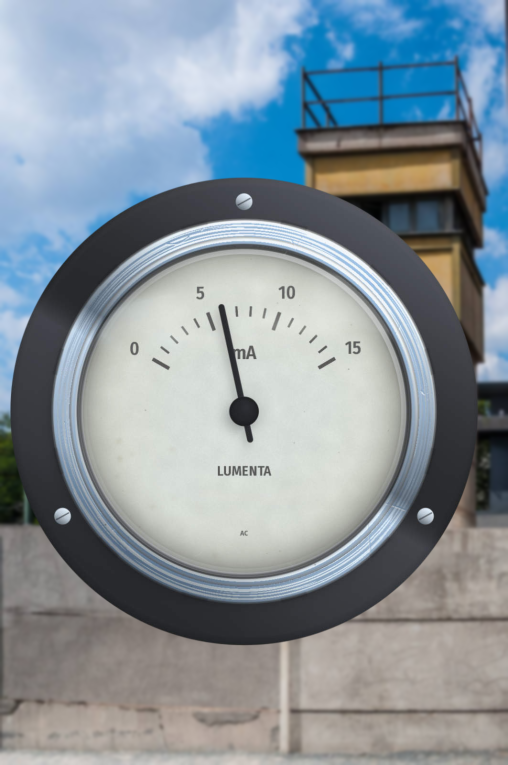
6 mA
